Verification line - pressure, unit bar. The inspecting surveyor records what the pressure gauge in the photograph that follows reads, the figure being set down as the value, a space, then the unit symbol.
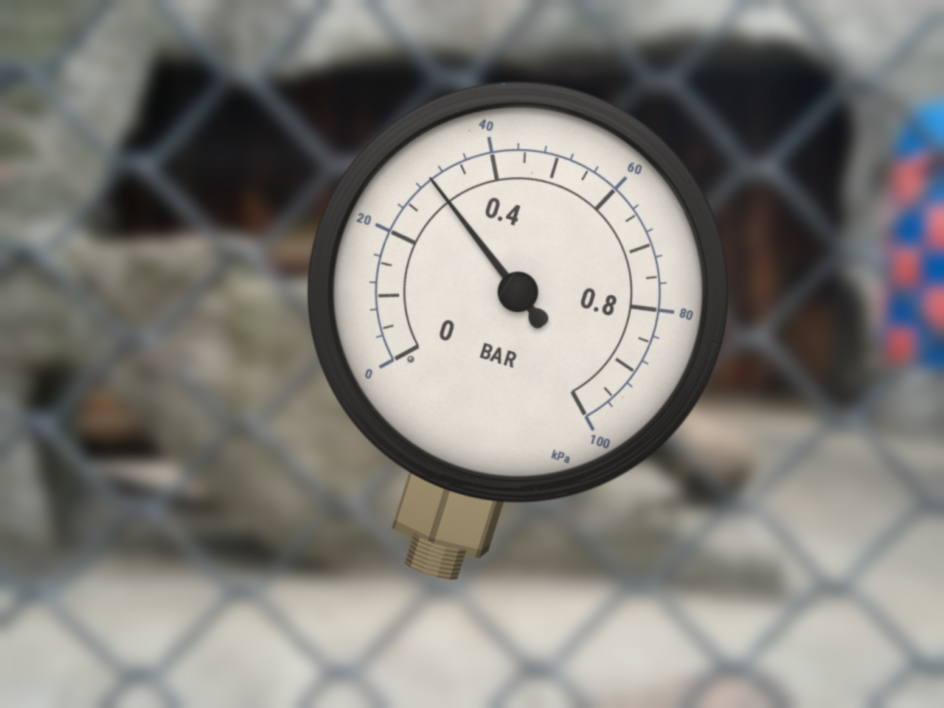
0.3 bar
